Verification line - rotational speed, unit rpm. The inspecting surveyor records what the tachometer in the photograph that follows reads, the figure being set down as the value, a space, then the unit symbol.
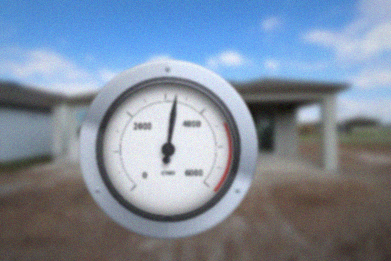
3250 rpm
